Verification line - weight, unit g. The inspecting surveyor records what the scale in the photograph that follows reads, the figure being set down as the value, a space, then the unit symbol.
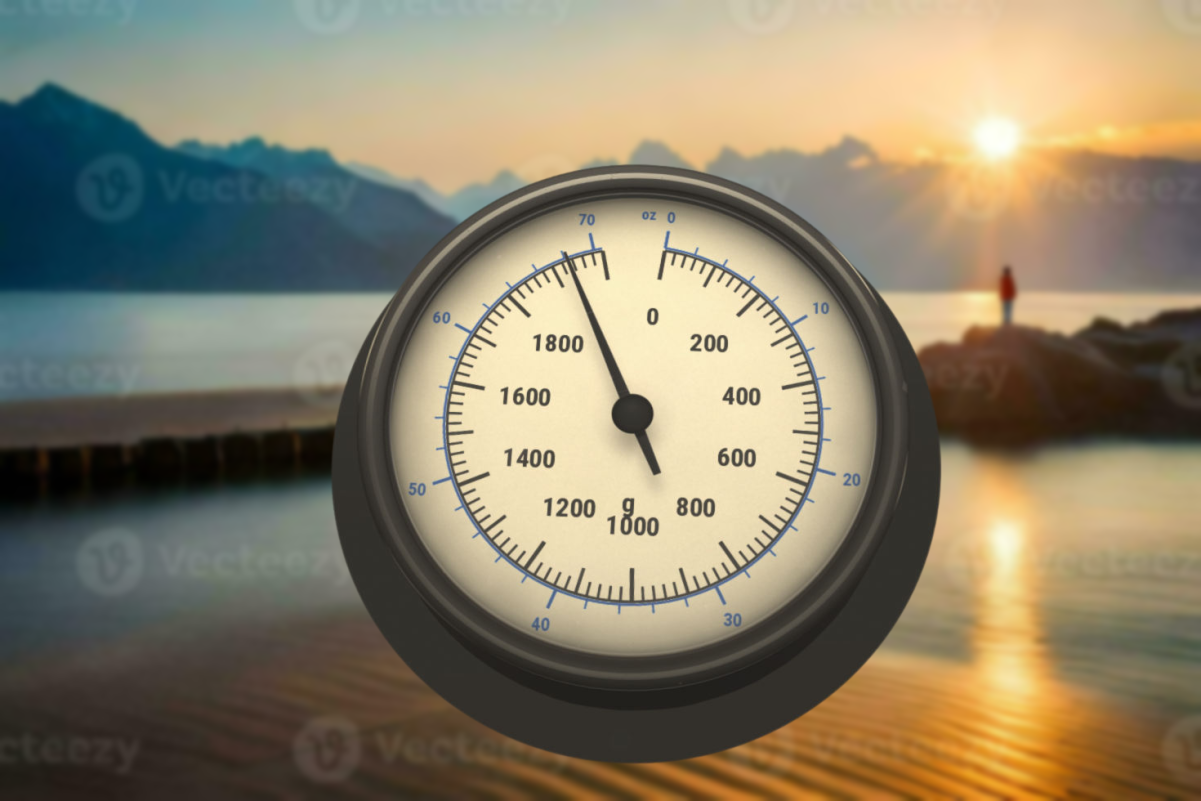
1930 g
